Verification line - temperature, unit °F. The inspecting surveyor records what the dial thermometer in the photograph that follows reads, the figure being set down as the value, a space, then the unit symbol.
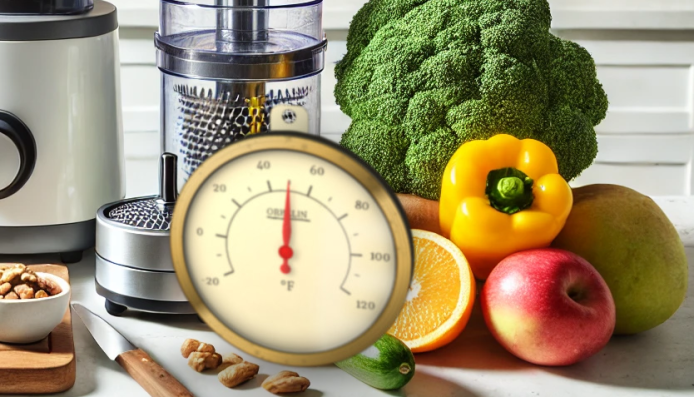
50 °F
